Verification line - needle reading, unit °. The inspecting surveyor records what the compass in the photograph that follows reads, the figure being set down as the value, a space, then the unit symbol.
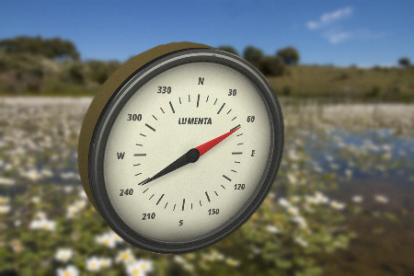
60 °
